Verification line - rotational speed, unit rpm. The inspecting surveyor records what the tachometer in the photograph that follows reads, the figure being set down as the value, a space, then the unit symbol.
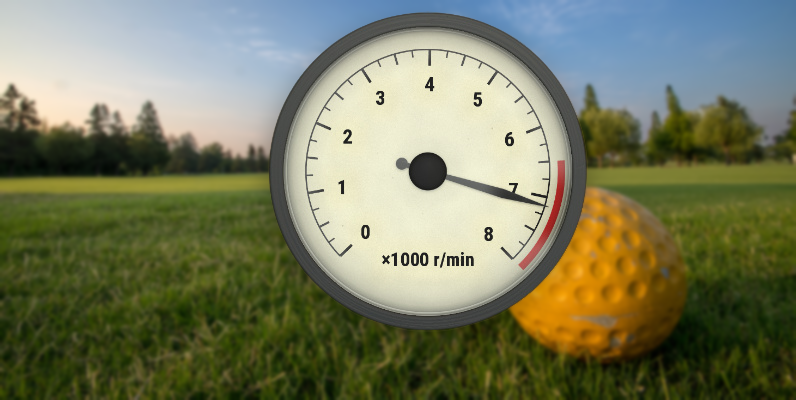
7125 rpm
